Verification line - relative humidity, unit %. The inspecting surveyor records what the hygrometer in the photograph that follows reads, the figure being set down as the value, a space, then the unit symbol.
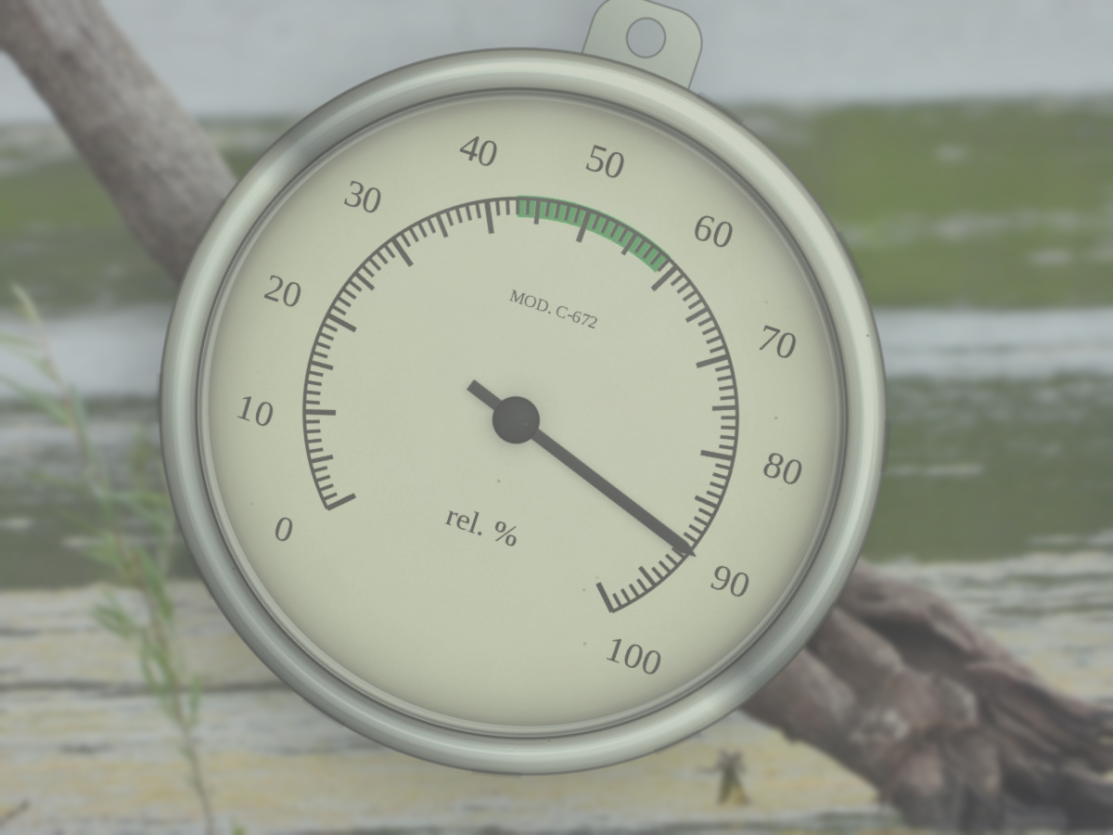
90 %
